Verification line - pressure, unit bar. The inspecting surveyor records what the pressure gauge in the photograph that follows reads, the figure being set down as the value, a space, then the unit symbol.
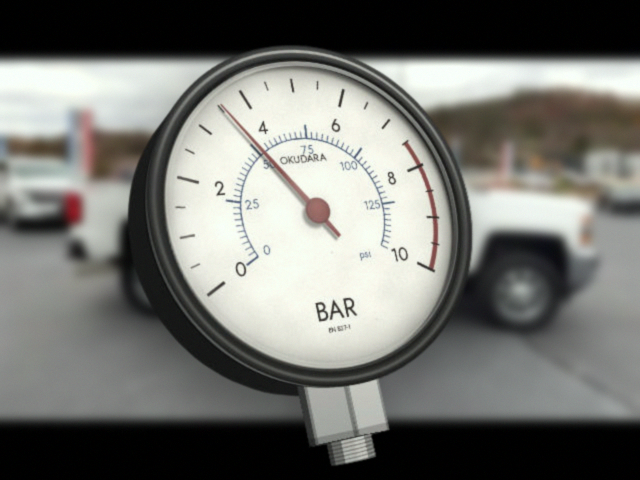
3.5 bar
